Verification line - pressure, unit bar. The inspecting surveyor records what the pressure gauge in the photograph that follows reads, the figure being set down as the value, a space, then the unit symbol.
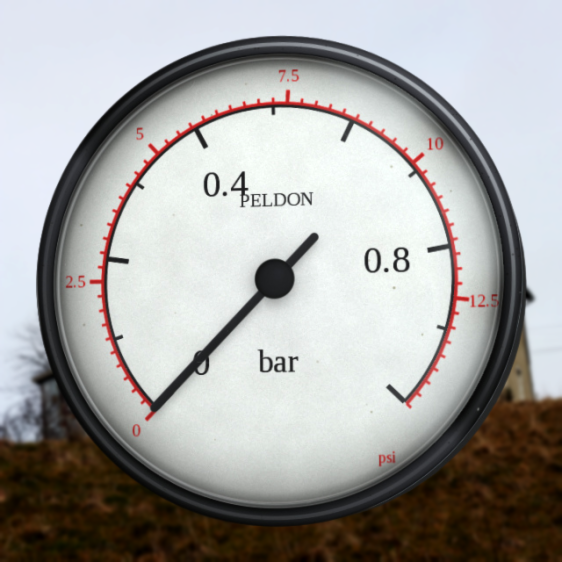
0 bar
